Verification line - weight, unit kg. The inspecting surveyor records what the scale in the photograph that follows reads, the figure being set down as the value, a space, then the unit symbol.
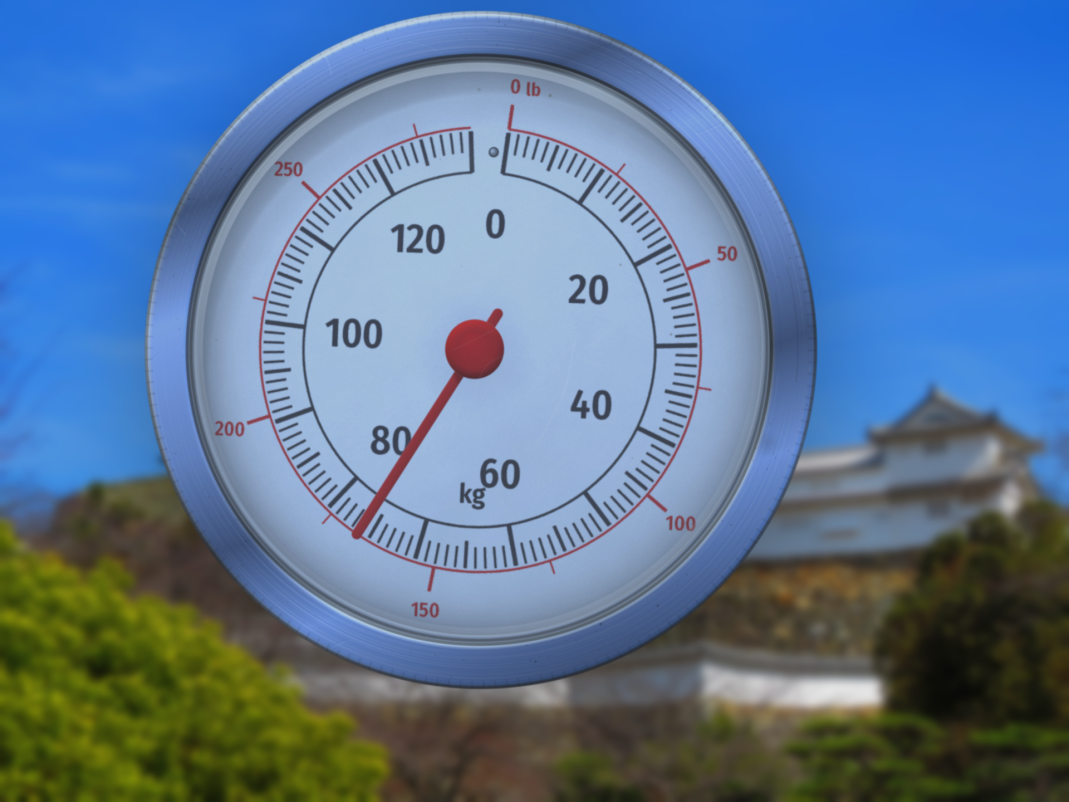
76 kg
